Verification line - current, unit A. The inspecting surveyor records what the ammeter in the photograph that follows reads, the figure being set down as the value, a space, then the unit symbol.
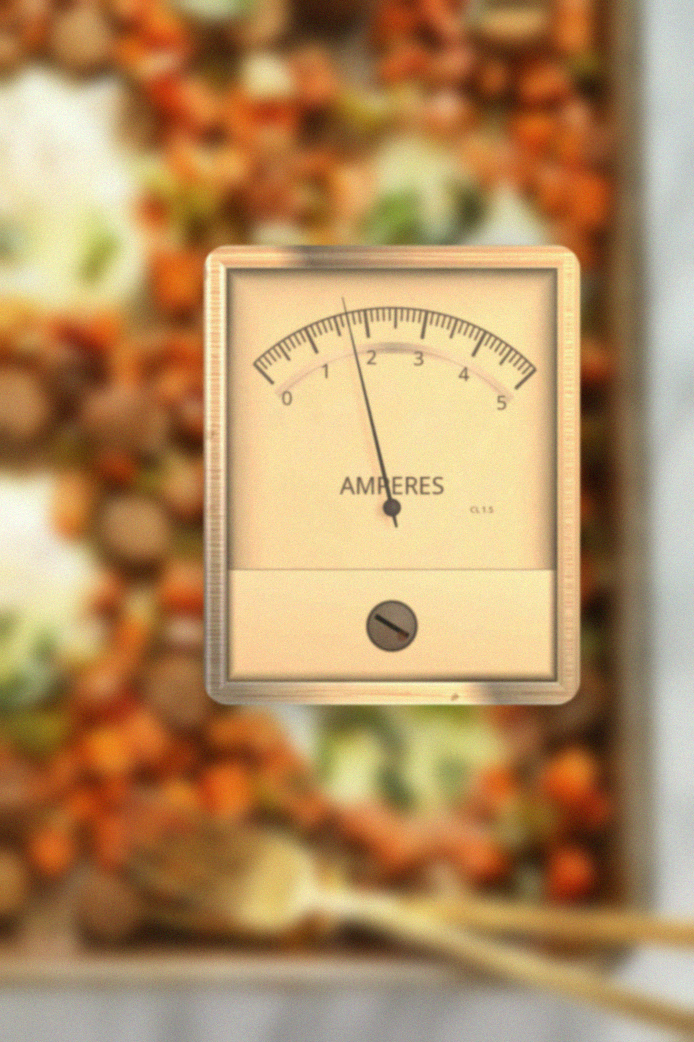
1.7 A
